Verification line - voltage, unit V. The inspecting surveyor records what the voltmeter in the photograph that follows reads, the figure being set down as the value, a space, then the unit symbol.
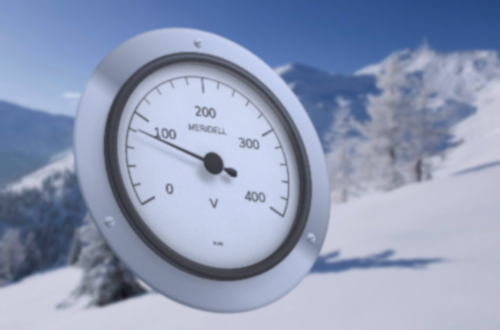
80 V
